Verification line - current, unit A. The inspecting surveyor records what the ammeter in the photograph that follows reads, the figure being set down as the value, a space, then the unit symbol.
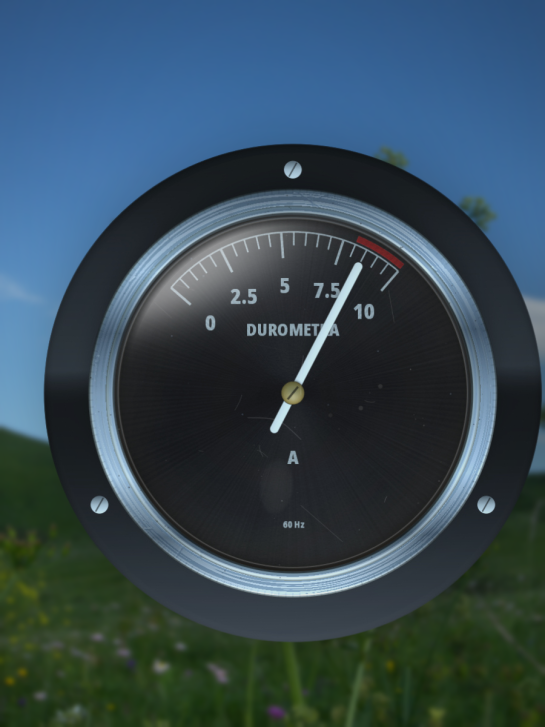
8.5 A
